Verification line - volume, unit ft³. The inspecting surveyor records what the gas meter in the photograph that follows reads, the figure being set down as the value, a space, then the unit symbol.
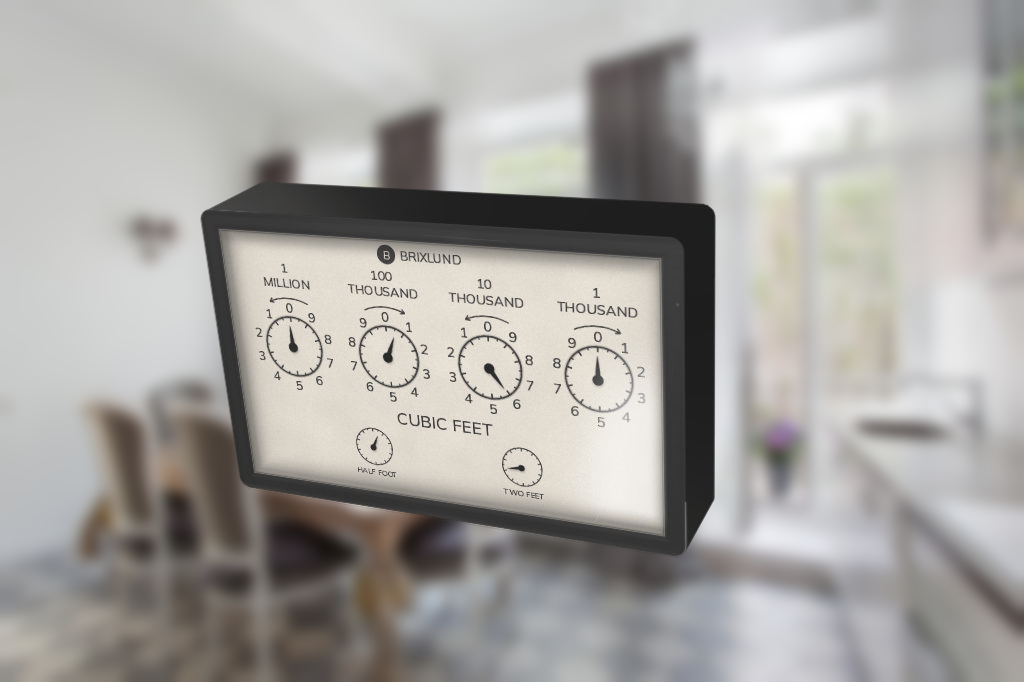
6000 ft³
